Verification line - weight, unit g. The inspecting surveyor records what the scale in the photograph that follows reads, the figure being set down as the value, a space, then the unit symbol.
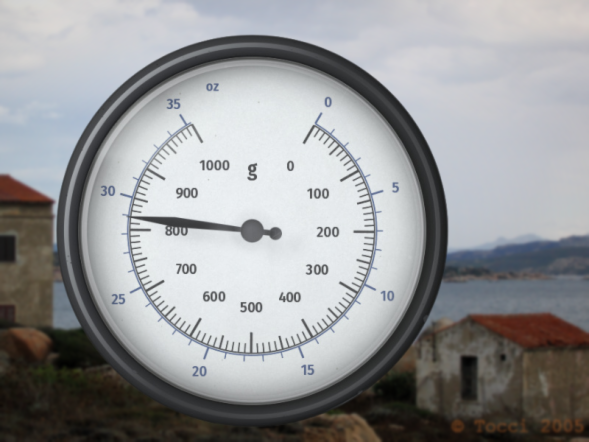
820 g
